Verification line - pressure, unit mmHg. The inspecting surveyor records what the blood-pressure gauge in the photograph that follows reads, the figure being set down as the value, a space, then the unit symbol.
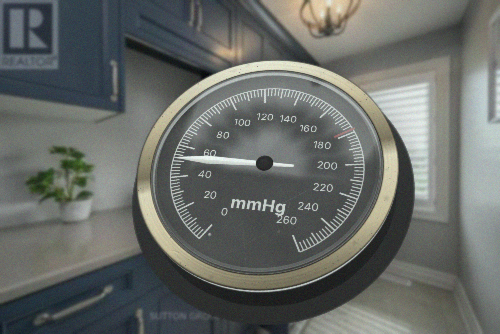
50 mmHg
